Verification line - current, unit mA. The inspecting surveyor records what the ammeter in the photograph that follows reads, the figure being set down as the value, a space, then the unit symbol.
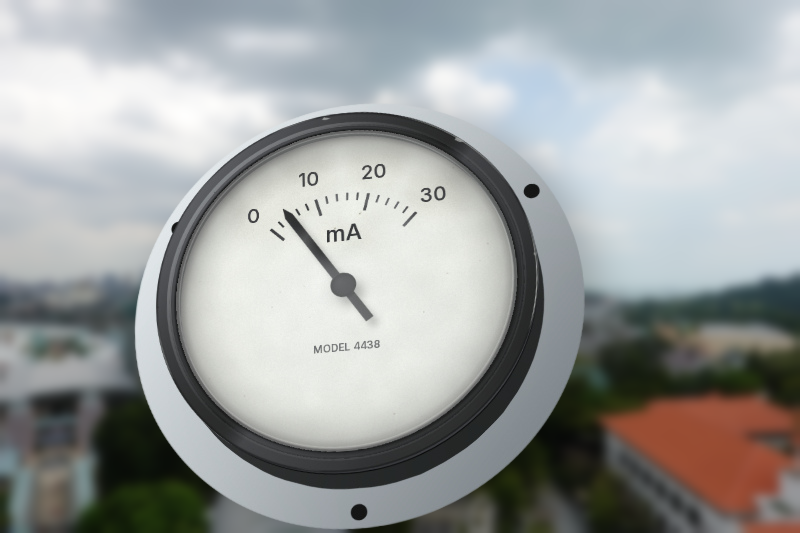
4 mA
